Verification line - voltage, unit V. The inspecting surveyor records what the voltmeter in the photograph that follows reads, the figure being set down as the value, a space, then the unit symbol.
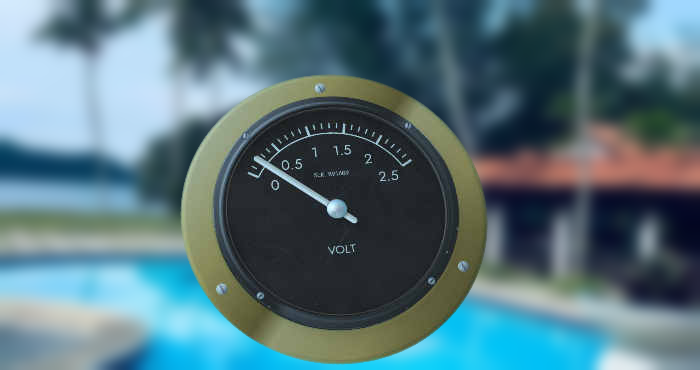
0.2 V
